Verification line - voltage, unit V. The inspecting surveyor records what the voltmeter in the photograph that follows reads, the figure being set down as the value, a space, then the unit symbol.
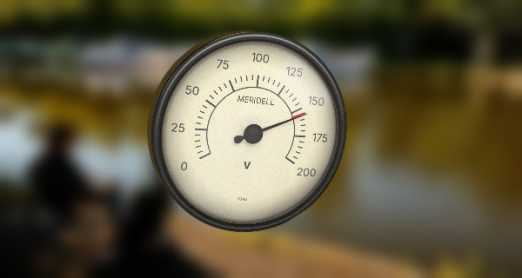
155 V
